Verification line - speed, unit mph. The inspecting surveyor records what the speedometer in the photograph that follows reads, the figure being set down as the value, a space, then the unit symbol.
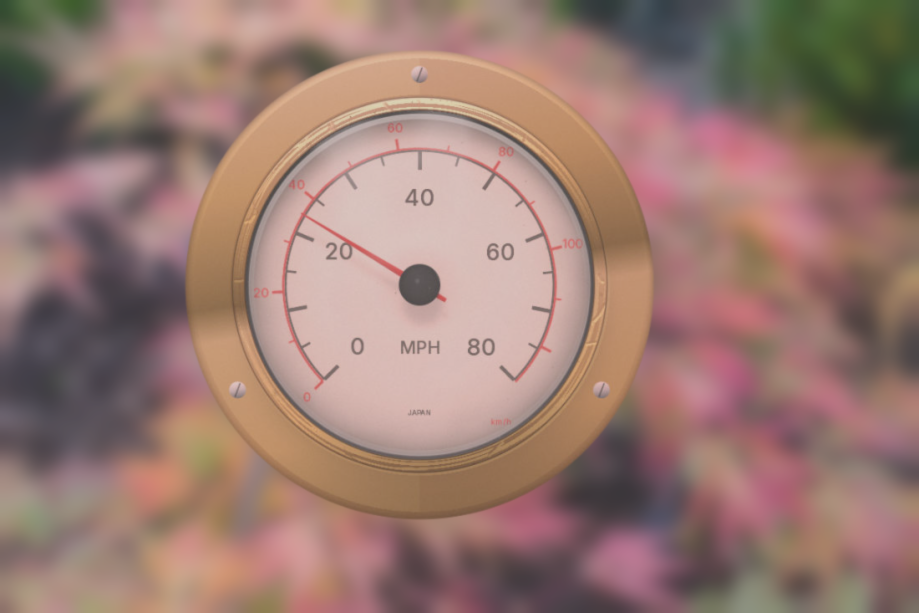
22.5 mph
